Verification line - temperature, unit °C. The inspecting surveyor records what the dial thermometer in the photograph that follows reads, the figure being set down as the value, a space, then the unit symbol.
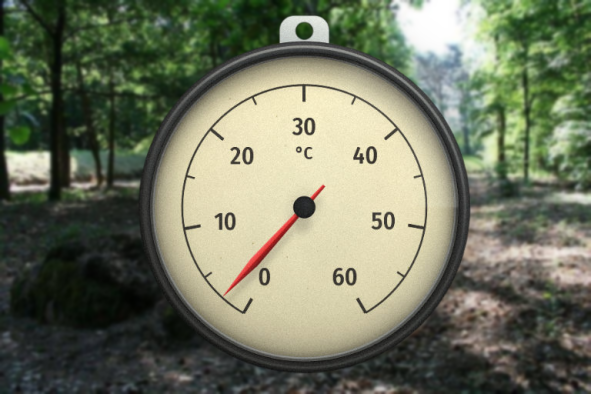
2.5 °C
